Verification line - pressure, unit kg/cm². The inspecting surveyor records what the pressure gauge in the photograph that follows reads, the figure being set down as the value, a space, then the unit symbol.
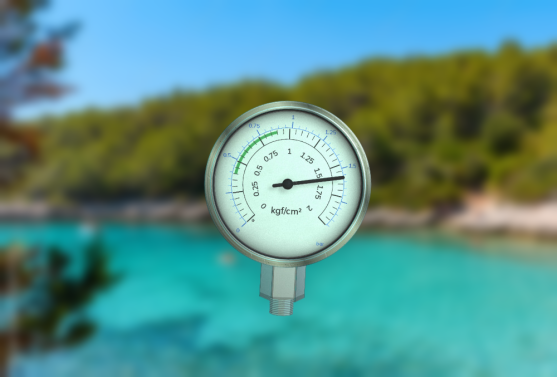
1.6 kg/cm²
